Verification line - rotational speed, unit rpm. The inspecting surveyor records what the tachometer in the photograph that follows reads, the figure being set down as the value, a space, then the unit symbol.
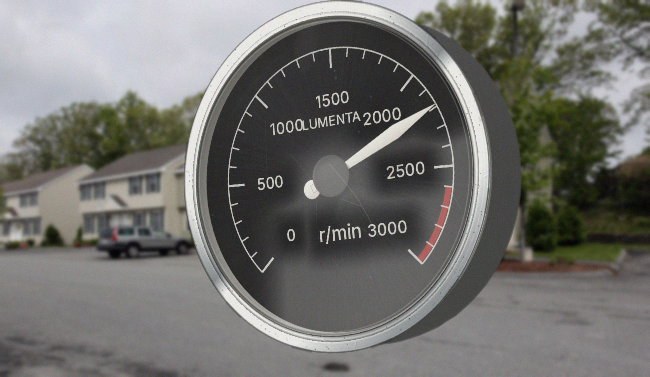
2200 rpm
